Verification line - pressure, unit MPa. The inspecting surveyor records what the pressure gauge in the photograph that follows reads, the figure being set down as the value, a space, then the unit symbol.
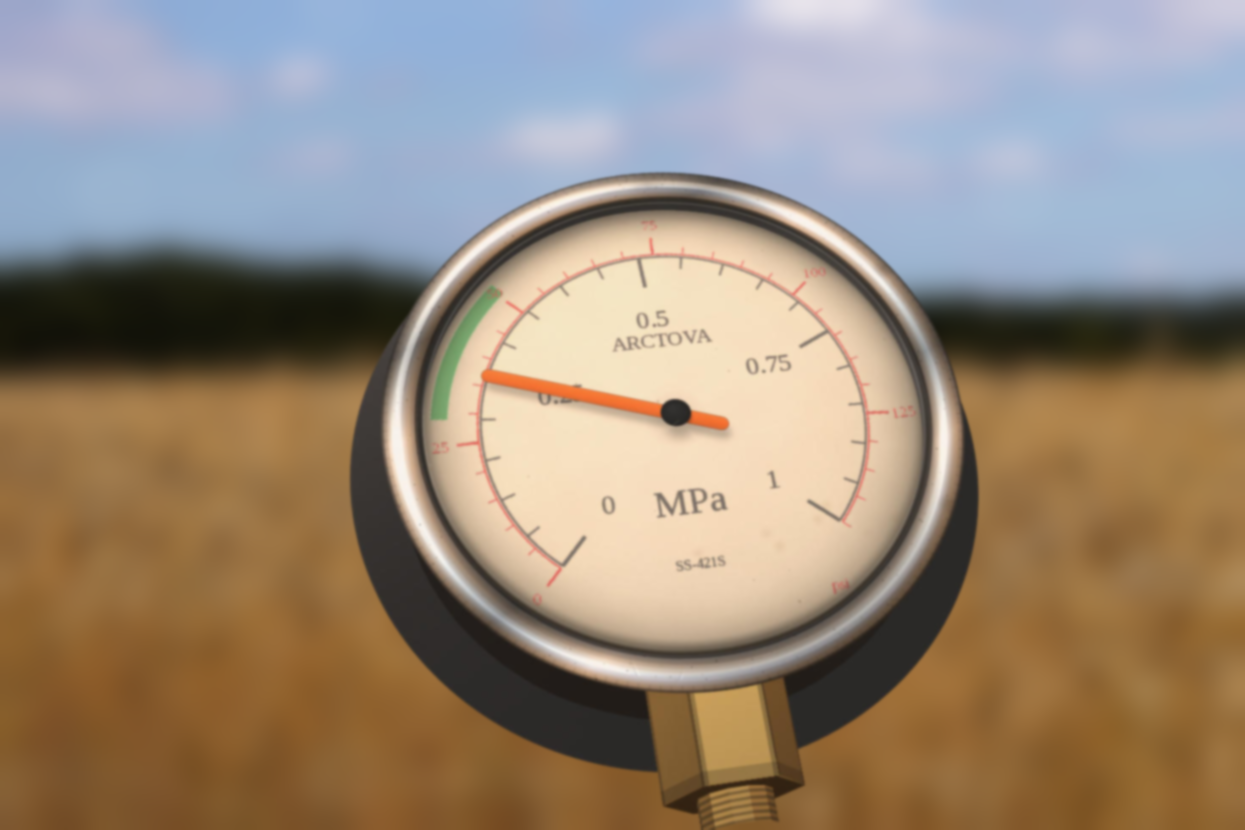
0.25 MPa
